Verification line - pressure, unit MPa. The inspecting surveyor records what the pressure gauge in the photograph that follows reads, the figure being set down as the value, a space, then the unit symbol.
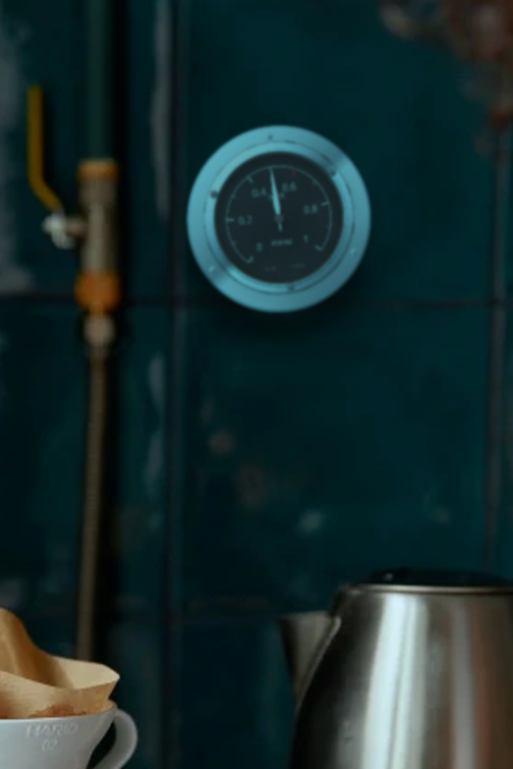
0.5 MPa
